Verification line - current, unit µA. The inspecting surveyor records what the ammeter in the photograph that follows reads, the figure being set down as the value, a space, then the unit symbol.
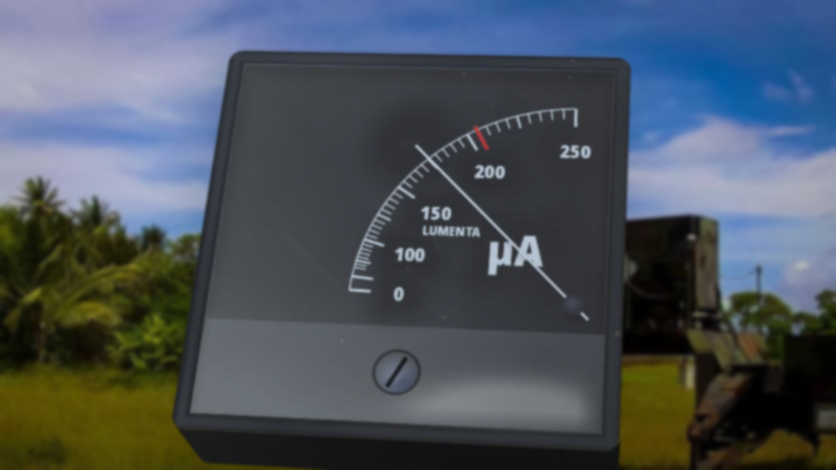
175 µA
